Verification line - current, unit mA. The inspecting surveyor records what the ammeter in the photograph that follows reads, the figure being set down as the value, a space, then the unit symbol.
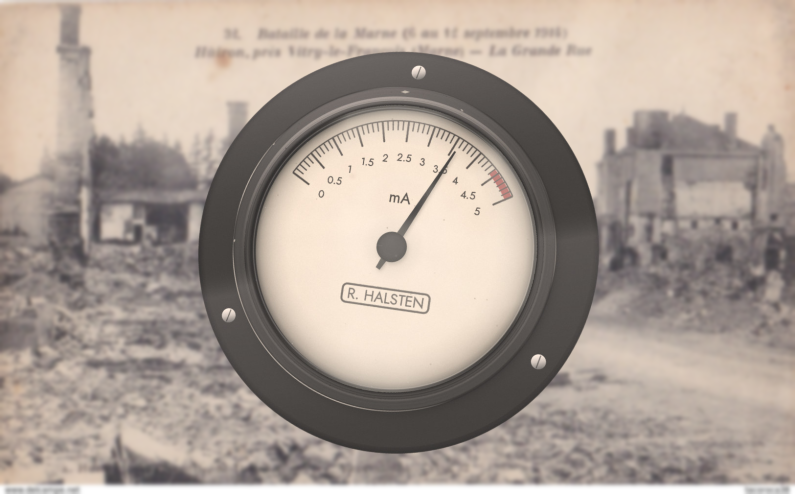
3.6 mA
